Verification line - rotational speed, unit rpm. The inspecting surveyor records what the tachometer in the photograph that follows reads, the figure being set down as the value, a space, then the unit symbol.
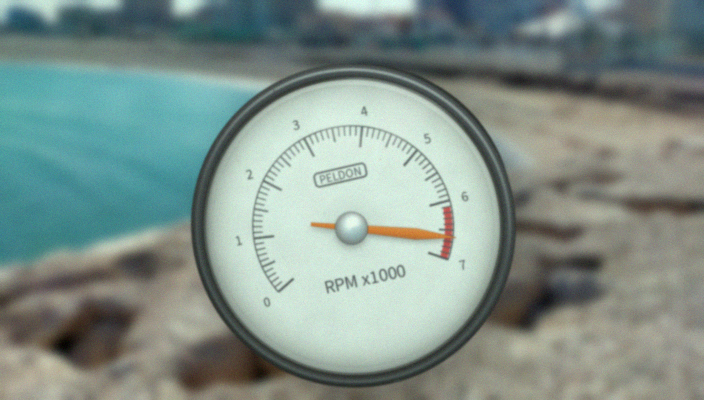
6600 rpm
